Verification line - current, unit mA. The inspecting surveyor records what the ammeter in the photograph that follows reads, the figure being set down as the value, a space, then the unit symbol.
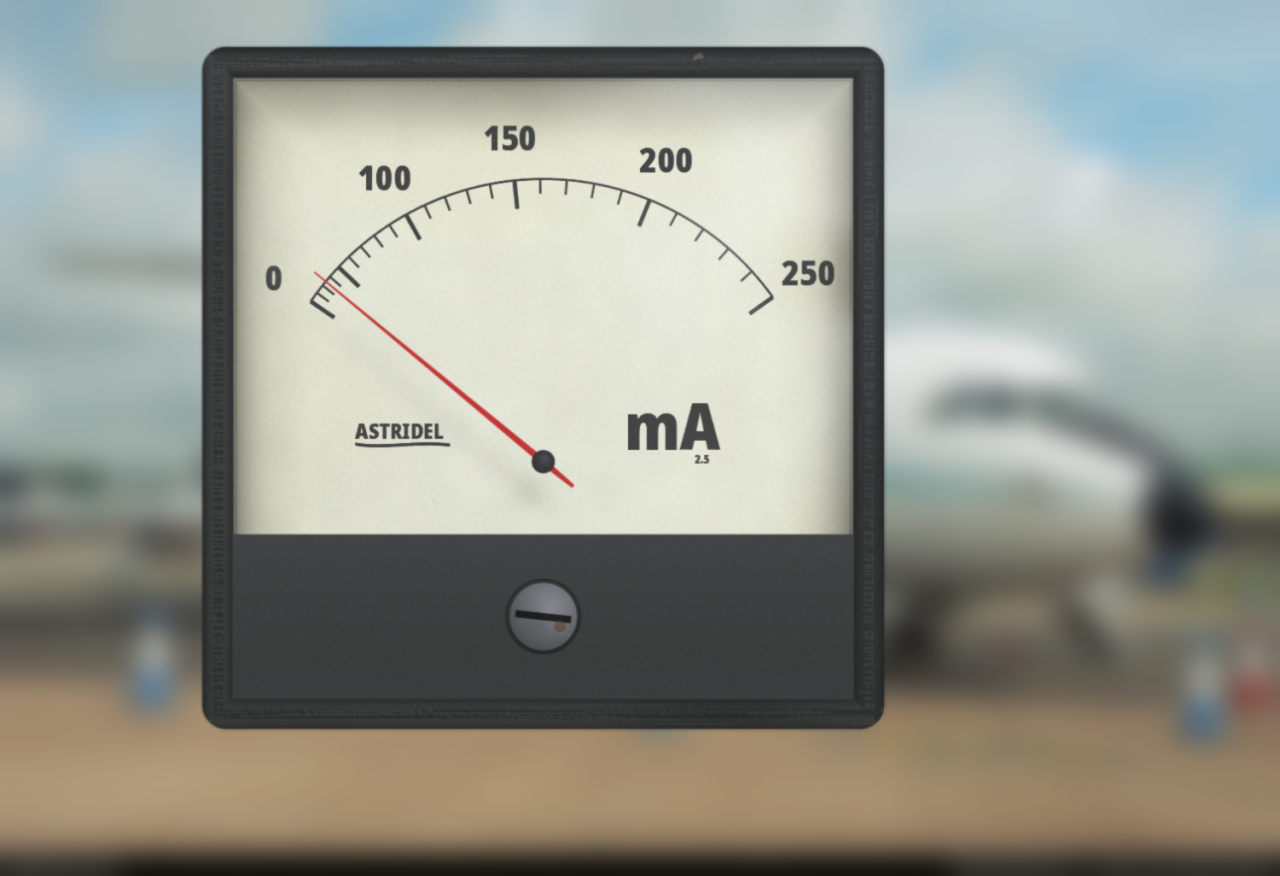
35 mA
